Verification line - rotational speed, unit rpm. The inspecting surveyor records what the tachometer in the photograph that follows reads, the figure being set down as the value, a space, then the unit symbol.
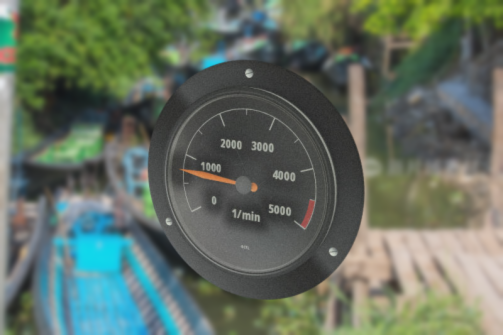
750 rpm
